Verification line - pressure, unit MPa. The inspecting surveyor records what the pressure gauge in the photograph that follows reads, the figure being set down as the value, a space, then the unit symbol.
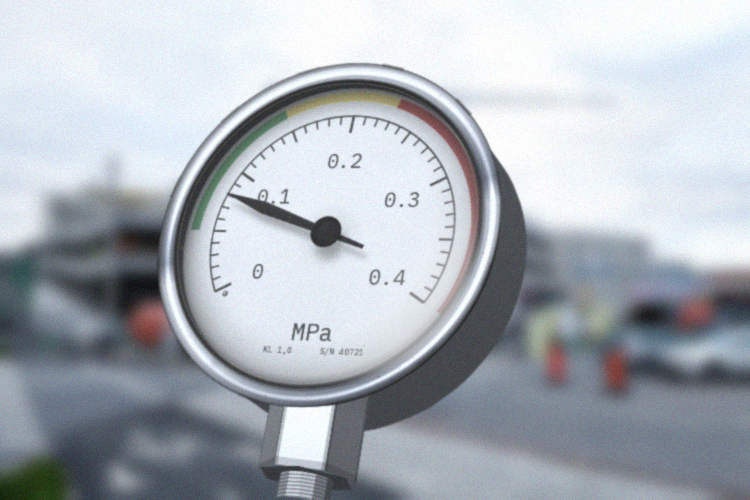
0.08 MPa
